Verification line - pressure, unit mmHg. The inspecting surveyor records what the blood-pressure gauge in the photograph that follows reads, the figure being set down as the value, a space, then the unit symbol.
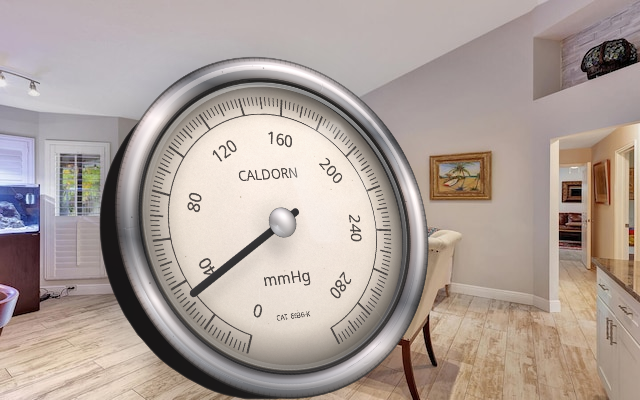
34 mmHg
